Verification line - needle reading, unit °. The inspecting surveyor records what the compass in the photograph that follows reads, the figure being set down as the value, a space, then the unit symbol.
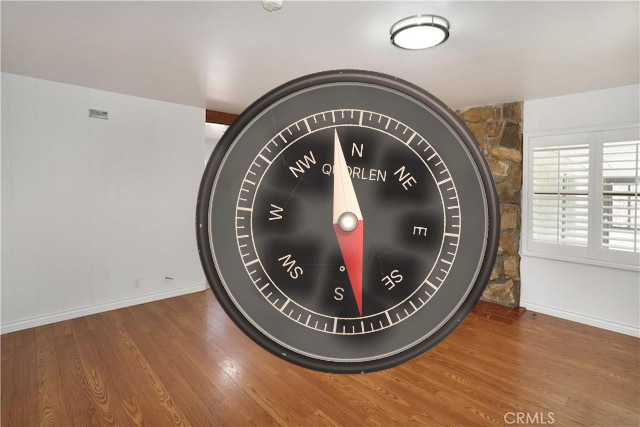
165 °
